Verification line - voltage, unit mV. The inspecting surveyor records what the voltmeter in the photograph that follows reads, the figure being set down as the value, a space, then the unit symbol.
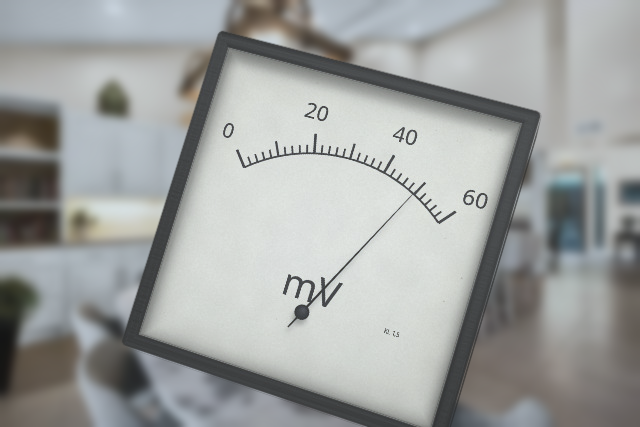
50 mV
